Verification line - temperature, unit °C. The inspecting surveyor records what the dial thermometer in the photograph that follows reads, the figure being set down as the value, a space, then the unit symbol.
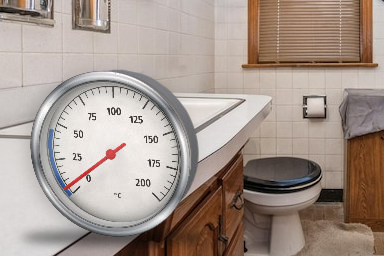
5 °C
